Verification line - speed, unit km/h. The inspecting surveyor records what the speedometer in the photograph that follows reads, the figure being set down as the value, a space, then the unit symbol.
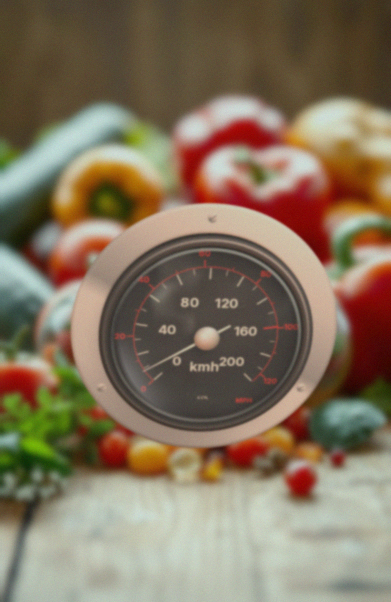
10 km/h
